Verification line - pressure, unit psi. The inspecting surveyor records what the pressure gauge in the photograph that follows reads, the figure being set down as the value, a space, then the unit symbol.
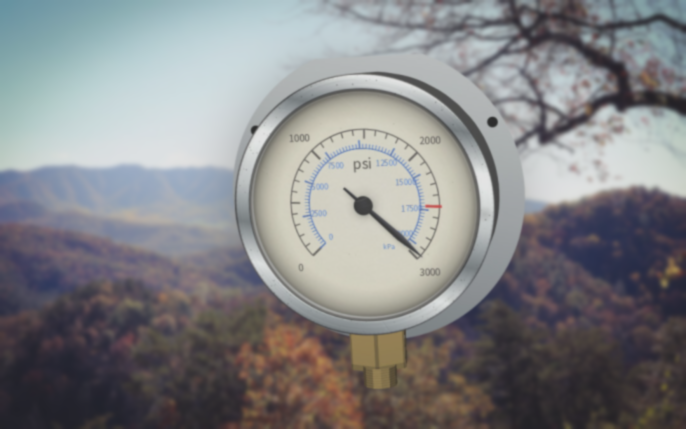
2950 psi
